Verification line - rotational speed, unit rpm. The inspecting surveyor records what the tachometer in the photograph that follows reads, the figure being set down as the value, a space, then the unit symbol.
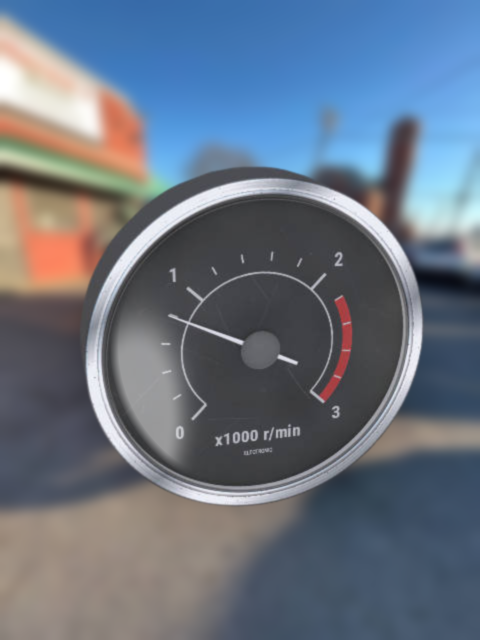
800 rpm
